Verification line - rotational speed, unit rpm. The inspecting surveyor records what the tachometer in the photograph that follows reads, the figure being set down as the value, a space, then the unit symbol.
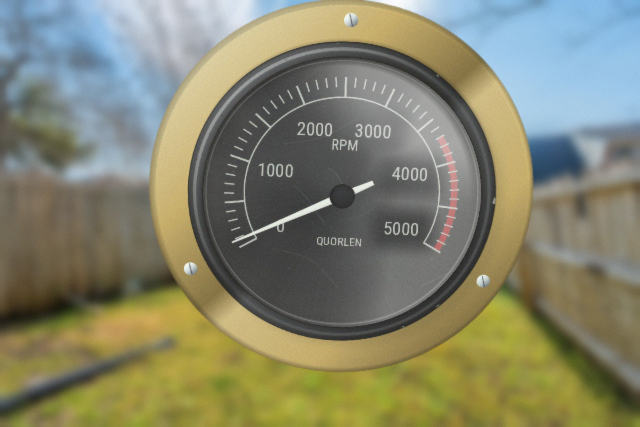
100 rpm
